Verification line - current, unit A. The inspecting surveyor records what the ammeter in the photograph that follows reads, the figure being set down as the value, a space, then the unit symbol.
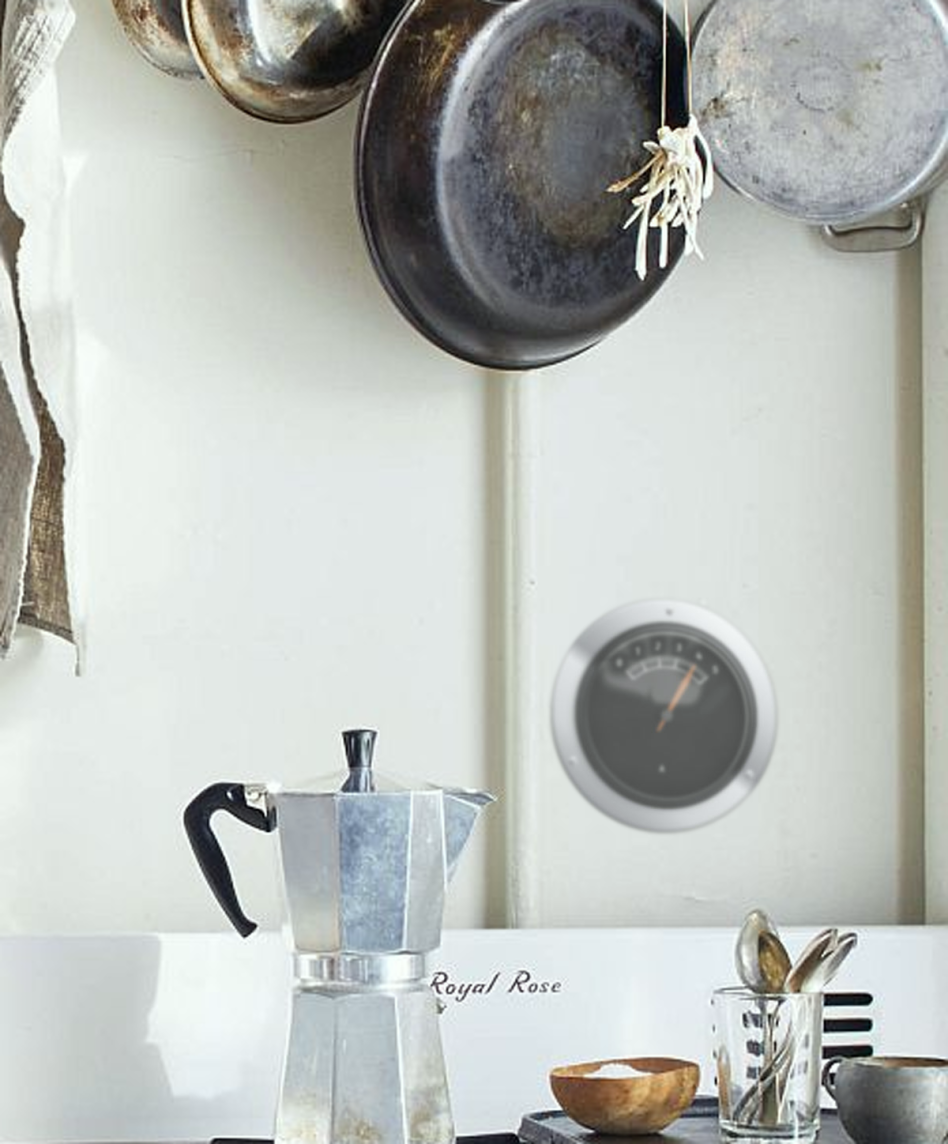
4 A
